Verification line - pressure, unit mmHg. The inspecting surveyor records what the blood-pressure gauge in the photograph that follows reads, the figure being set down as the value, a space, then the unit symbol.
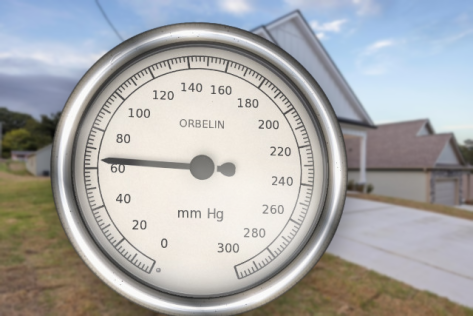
64 mmHg
